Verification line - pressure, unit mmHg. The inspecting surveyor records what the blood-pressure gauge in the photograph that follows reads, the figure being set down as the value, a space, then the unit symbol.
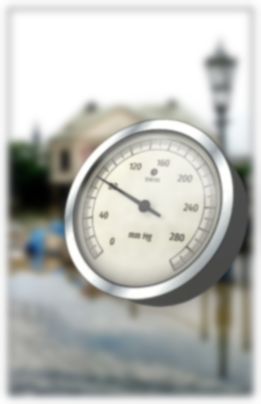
80 mmHg
